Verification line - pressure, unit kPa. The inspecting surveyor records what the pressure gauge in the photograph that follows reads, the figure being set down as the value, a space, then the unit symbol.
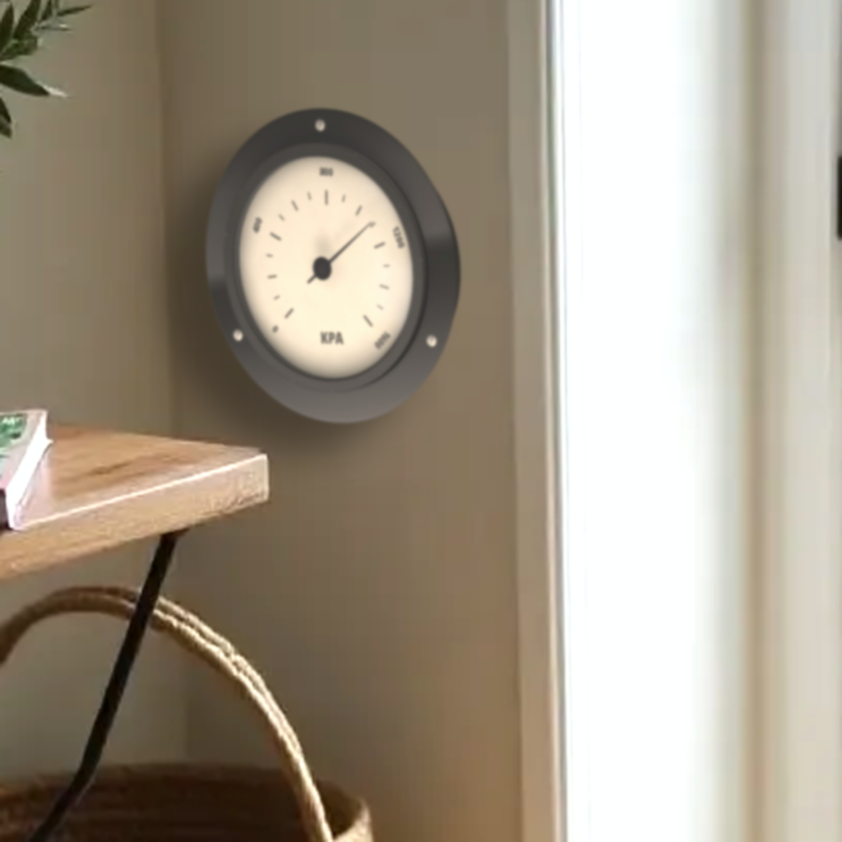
1100 kPa
